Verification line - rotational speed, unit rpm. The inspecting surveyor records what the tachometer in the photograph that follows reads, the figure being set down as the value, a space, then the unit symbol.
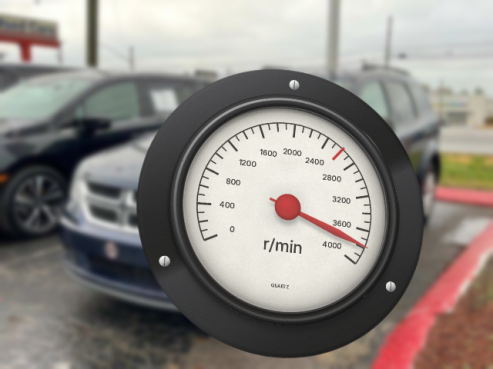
3800 rpm
